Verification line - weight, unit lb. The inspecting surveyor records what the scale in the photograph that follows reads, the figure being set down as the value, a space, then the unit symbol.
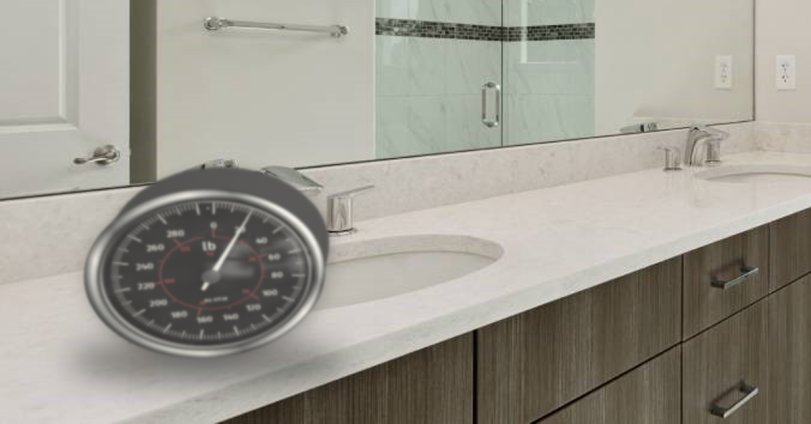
20 lb
